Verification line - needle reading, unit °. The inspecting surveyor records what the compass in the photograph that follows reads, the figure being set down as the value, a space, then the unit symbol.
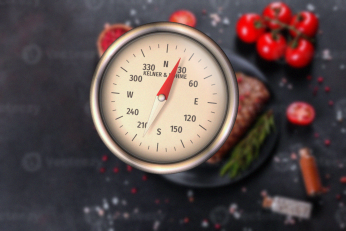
20 °
